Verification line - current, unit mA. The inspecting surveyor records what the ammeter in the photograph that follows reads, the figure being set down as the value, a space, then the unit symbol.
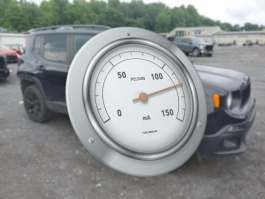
120 mA
